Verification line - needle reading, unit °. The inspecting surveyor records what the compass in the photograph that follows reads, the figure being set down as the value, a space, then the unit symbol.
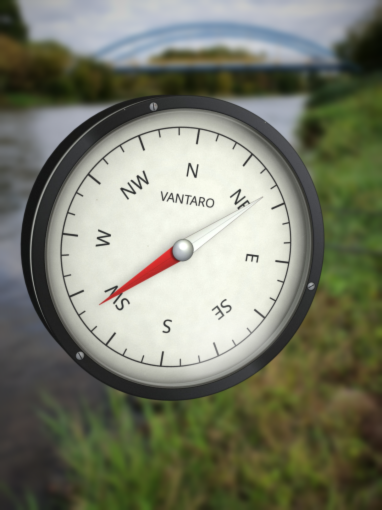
230 °
